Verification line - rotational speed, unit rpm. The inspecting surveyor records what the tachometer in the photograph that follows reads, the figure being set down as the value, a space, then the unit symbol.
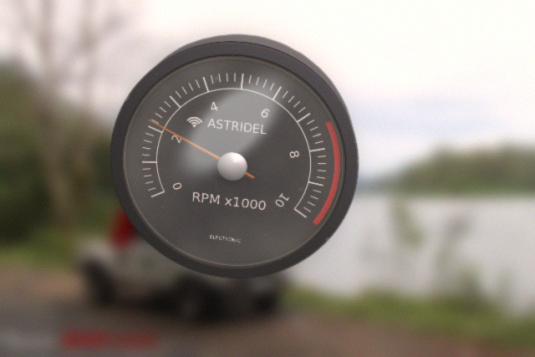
2200 rpm
